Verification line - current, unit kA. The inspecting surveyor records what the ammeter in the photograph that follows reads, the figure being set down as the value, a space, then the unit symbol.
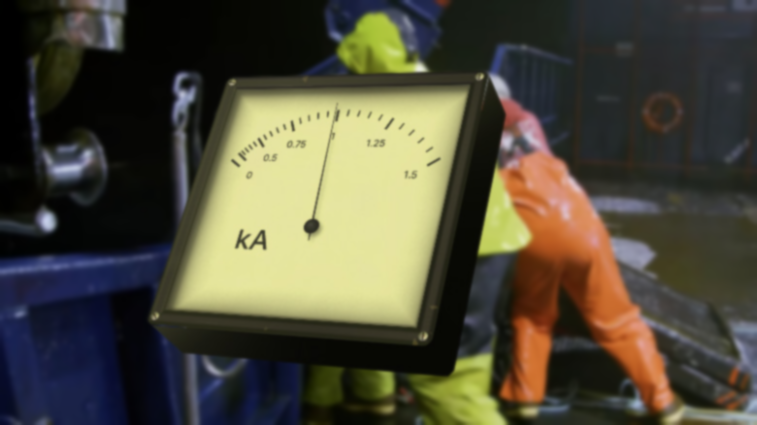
1 kA
